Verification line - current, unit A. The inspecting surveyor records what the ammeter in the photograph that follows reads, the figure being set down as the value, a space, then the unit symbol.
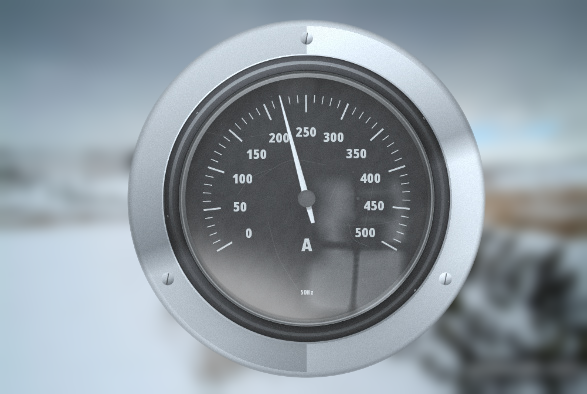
220 A
